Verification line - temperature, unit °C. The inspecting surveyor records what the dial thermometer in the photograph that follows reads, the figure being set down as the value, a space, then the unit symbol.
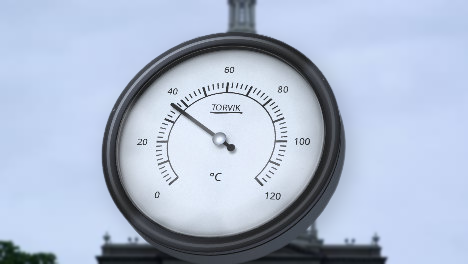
36 °C
